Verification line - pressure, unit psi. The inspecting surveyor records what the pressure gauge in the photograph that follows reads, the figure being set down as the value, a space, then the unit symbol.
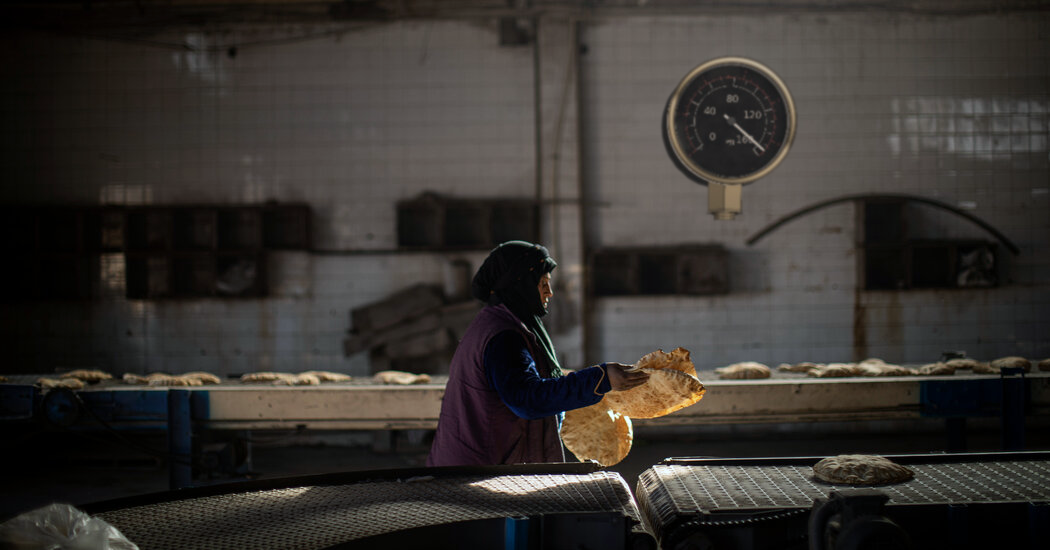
155 psi
